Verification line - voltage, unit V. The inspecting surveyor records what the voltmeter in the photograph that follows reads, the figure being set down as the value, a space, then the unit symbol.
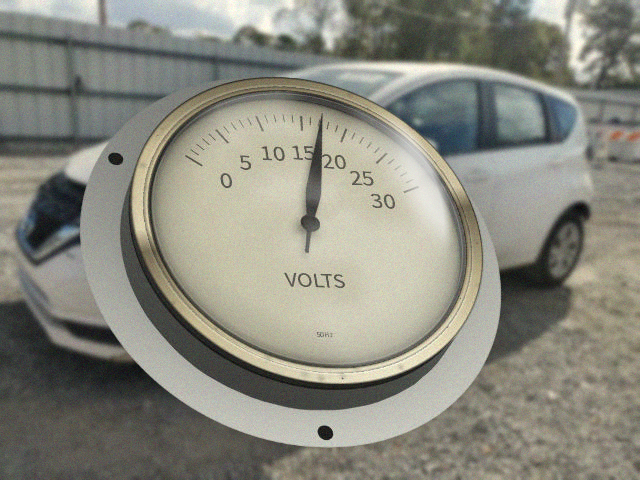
17 V
